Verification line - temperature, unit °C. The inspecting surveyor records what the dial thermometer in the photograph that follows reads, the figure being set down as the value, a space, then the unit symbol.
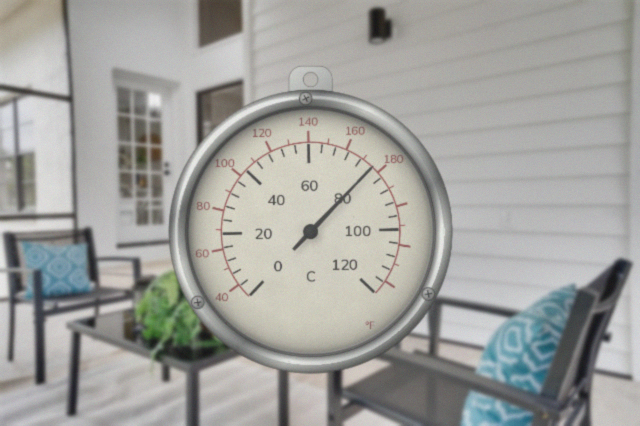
80 °C
